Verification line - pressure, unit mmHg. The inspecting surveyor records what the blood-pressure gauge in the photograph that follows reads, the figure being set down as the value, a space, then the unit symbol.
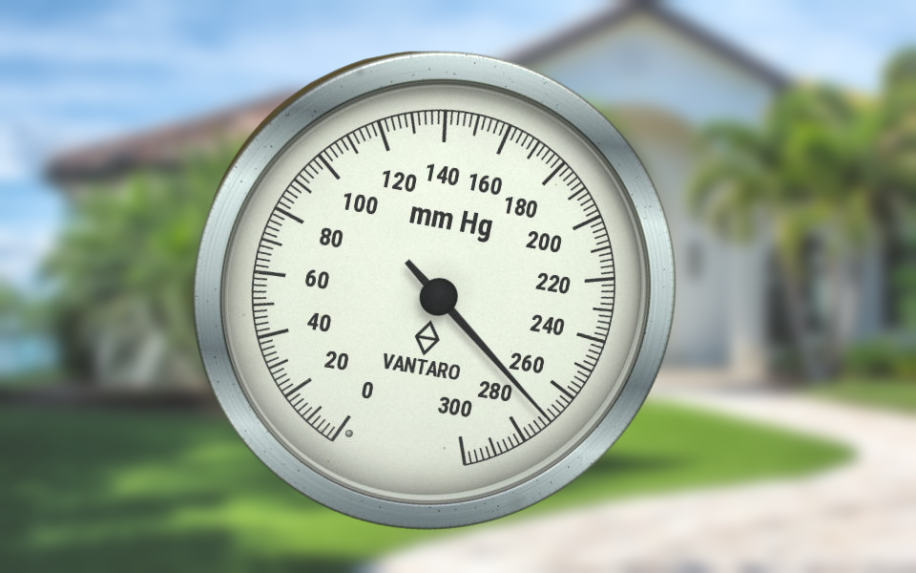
270 mmHg
